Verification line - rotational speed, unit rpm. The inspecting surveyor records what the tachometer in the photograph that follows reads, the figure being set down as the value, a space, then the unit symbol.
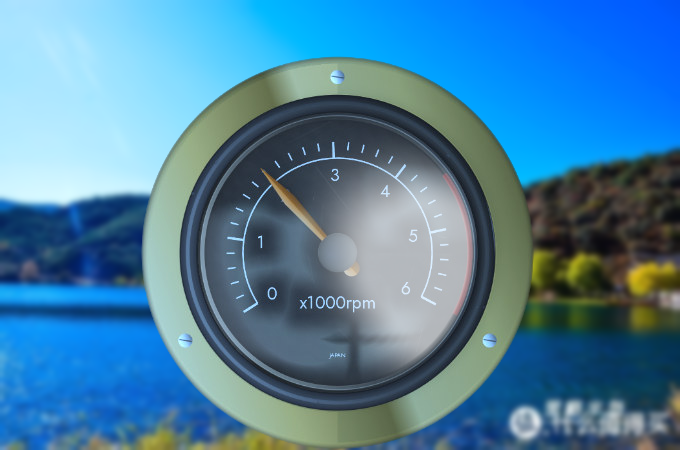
2000 rpm
